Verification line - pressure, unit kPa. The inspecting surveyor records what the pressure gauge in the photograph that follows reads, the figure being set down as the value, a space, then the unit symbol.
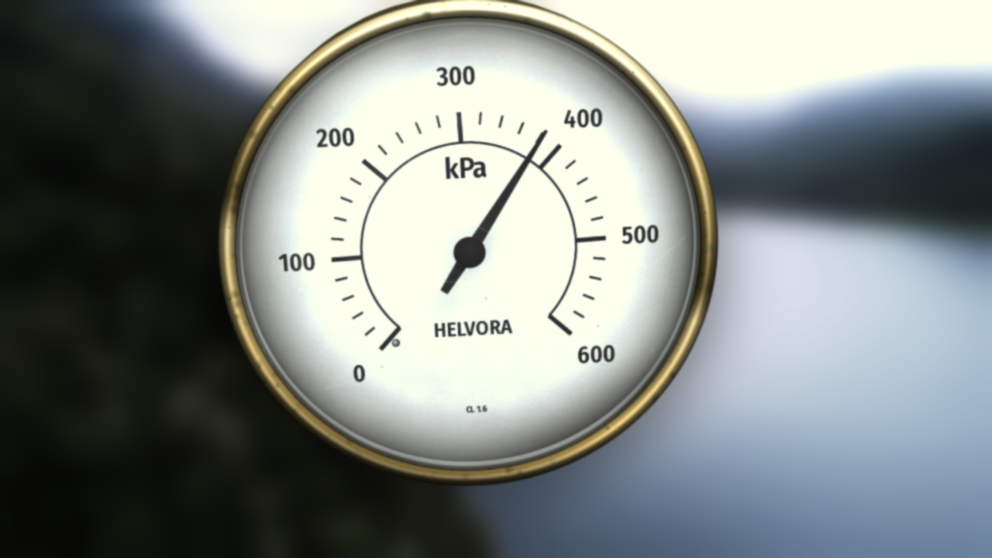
380 kPa
